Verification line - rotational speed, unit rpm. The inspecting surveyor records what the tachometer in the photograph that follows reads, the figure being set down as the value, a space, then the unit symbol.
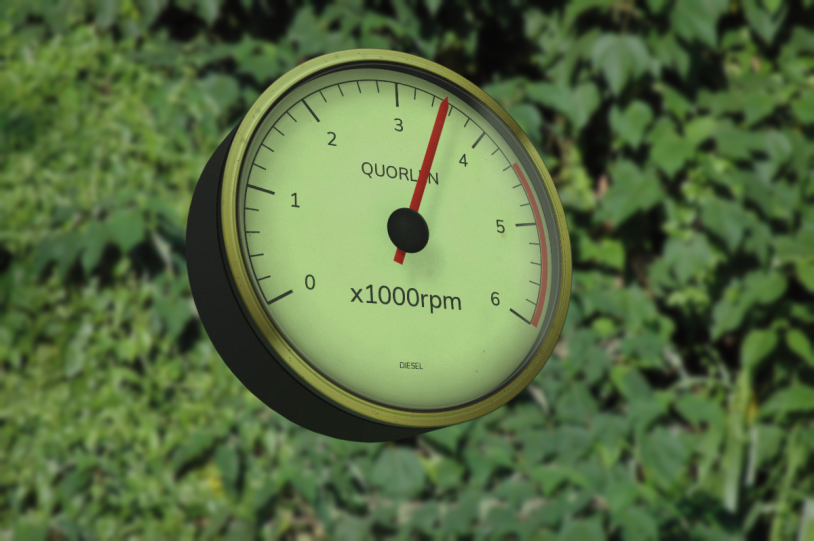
3500 rpm
